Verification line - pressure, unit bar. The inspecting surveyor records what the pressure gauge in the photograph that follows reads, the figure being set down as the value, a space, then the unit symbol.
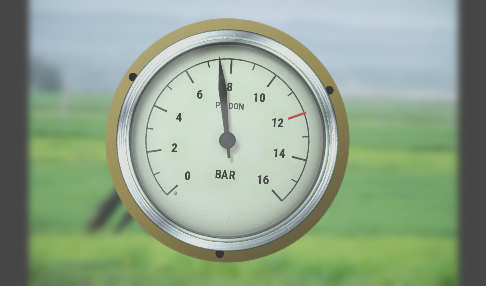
7.5 bar
